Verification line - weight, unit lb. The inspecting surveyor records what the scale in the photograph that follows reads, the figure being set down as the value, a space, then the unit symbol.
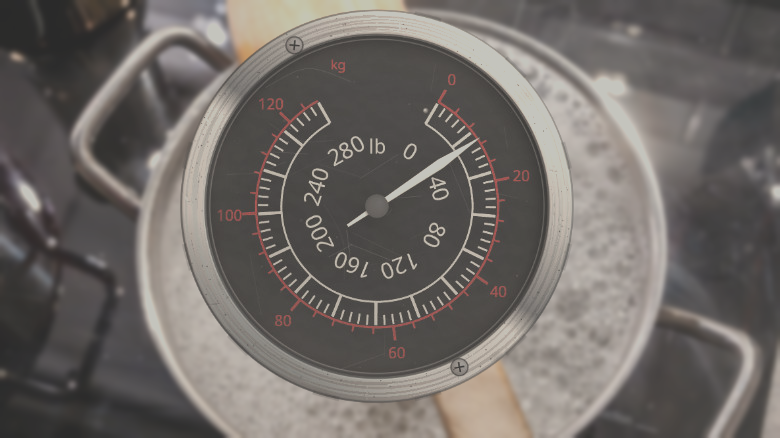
24 lb
